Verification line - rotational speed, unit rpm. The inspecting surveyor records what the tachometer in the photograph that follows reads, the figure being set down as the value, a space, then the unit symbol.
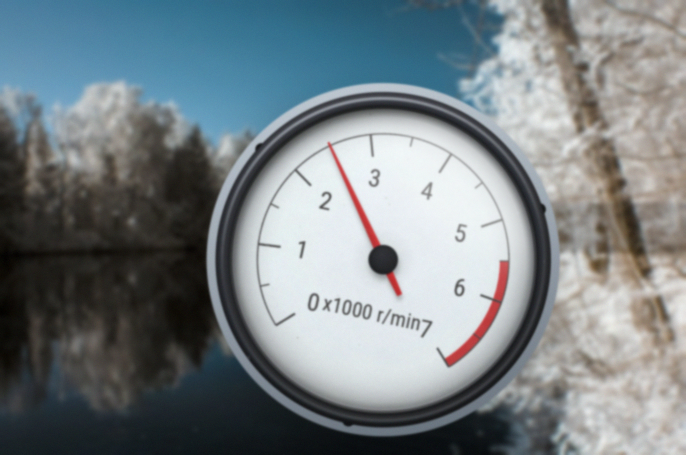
2500 rpm
